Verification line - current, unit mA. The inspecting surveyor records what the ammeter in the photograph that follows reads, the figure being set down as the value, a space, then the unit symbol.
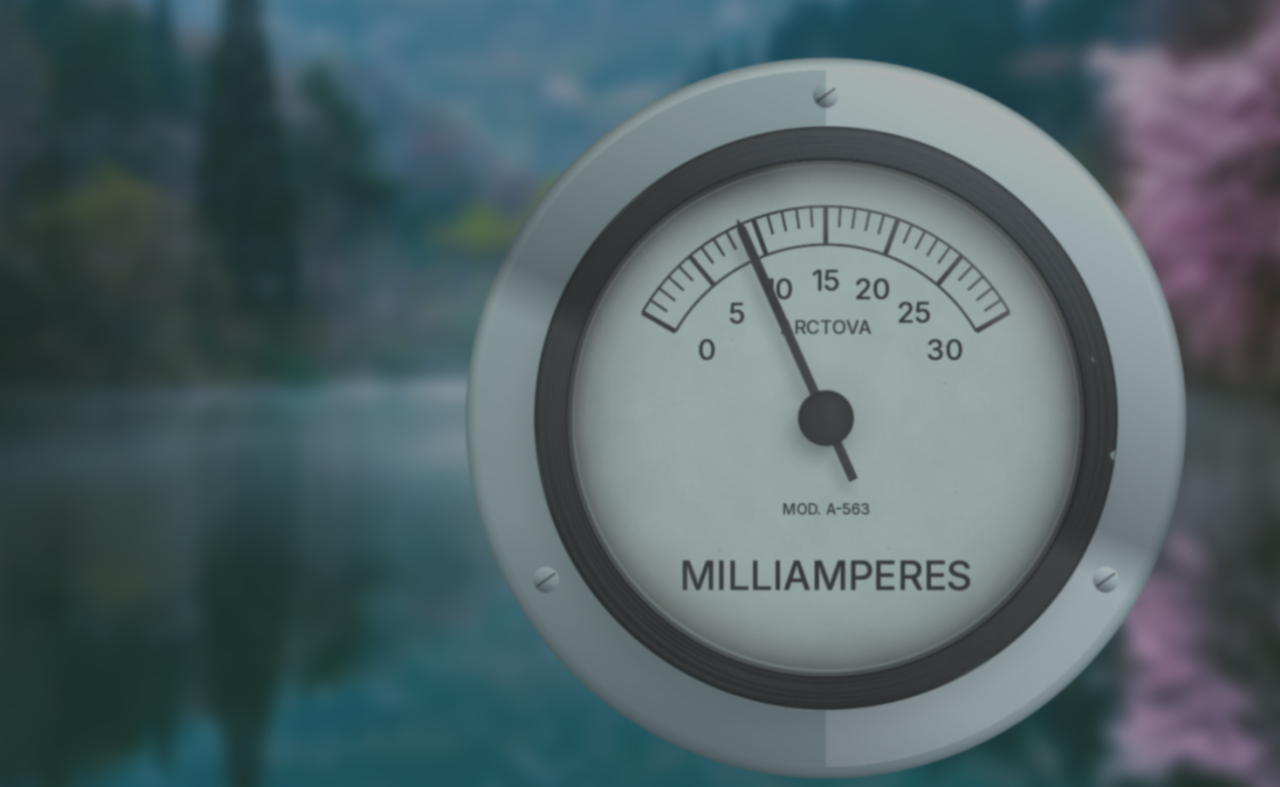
9 mA
